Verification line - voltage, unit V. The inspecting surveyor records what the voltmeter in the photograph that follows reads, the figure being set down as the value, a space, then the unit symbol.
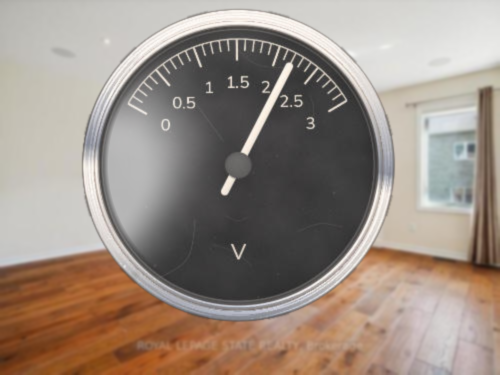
2.2 V
